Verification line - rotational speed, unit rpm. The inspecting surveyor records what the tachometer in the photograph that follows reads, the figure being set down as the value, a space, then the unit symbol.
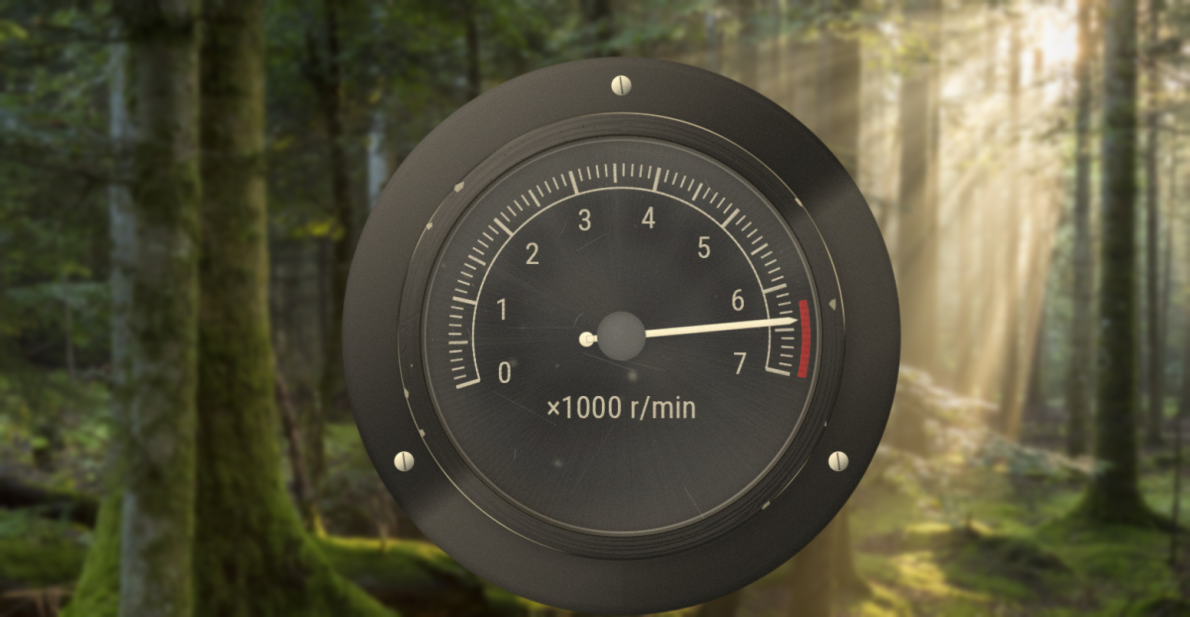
6400 rpm
